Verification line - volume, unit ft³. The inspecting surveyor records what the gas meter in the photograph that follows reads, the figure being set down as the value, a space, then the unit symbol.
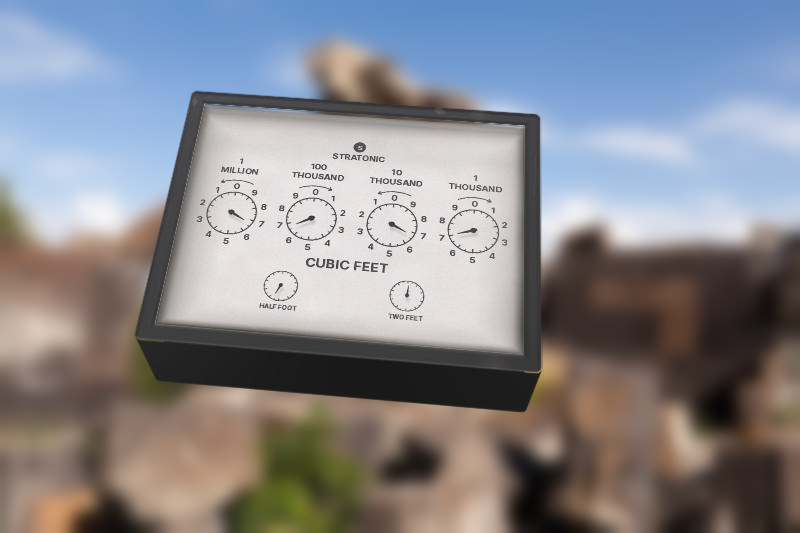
666700 ft³
